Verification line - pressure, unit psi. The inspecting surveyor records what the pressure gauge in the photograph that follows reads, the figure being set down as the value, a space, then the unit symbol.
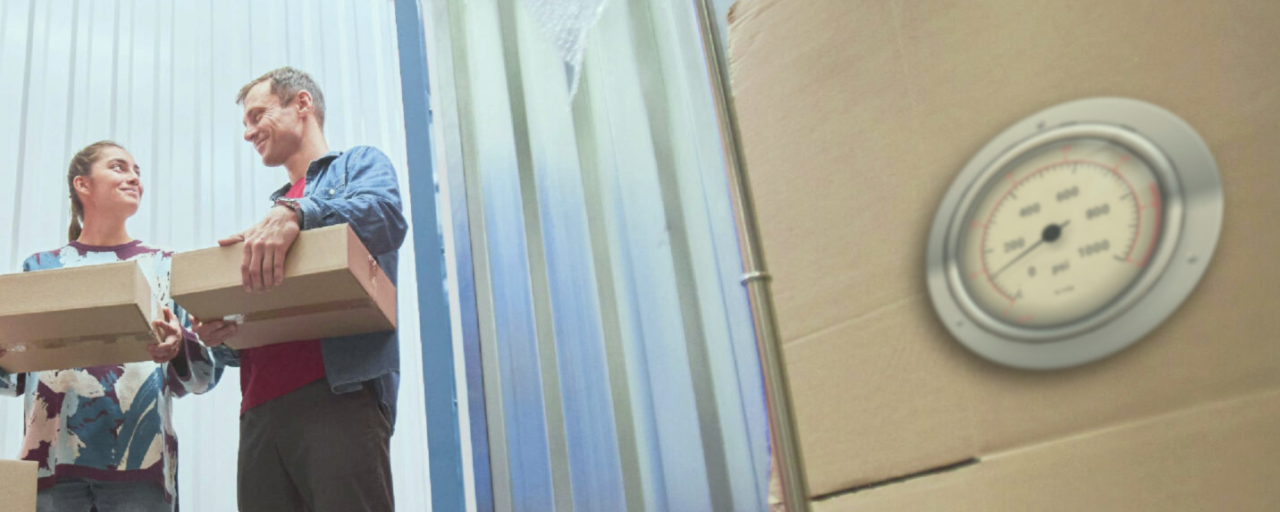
100 psi
